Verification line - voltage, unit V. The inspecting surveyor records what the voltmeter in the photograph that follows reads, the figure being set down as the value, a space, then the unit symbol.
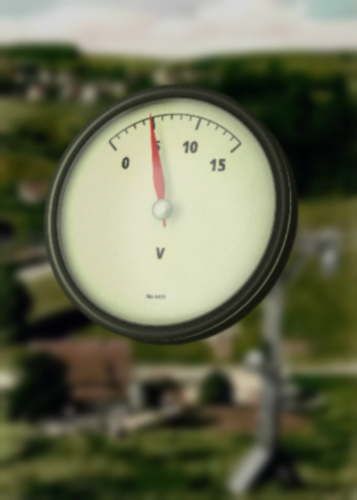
5 V
